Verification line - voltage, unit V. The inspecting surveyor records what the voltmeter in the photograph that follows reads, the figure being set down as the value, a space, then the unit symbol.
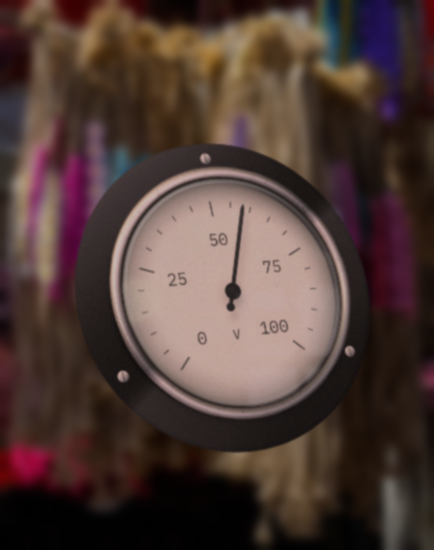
57.5 V
